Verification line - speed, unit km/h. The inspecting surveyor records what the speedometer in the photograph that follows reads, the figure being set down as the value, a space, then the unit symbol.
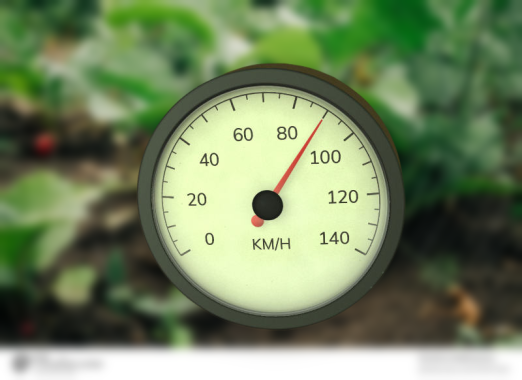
90 km/h
